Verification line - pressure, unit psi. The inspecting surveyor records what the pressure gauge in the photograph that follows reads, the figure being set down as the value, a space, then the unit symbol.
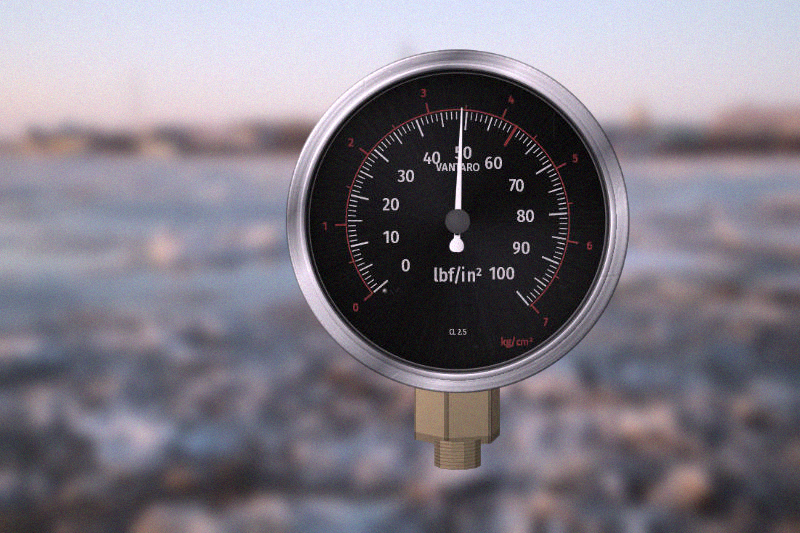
49 psi
